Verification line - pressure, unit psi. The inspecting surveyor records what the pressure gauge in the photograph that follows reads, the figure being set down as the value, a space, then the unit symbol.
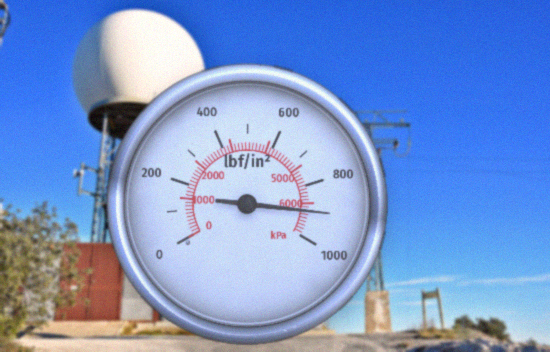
900 psi
